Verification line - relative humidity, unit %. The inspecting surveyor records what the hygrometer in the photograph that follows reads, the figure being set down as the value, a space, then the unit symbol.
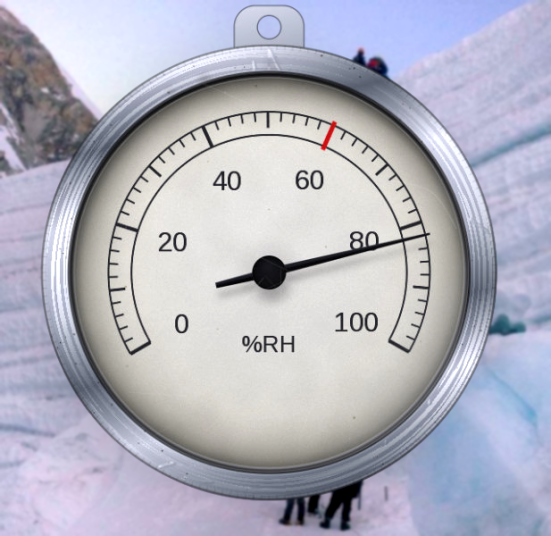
82 %
